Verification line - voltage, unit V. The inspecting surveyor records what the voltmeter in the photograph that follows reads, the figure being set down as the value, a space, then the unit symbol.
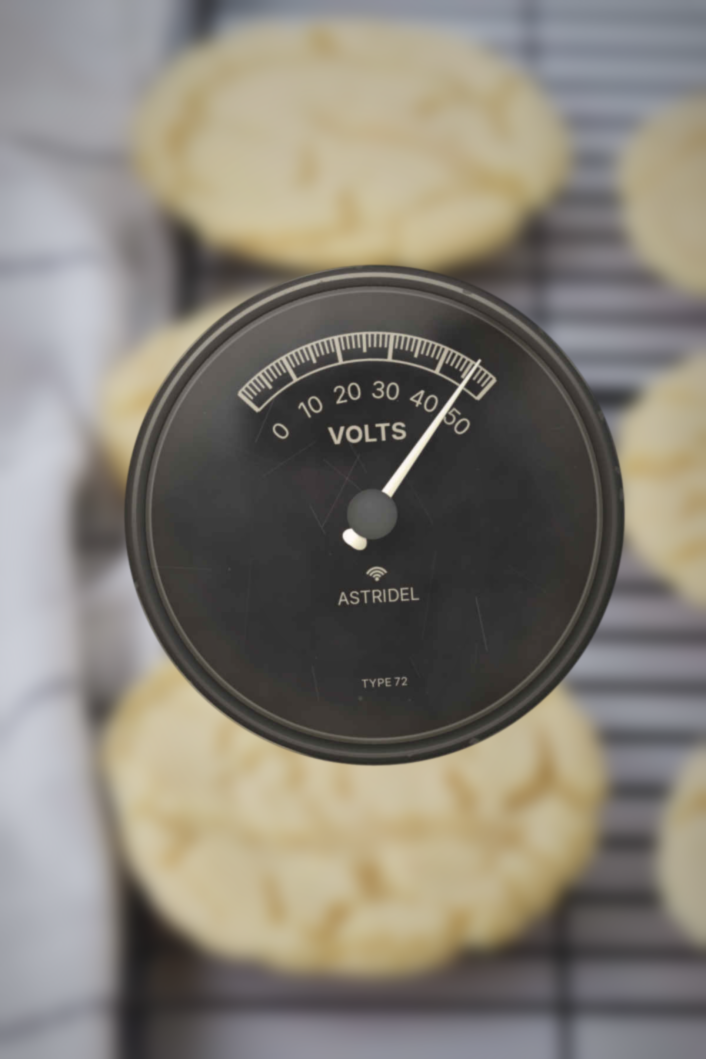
46 V
